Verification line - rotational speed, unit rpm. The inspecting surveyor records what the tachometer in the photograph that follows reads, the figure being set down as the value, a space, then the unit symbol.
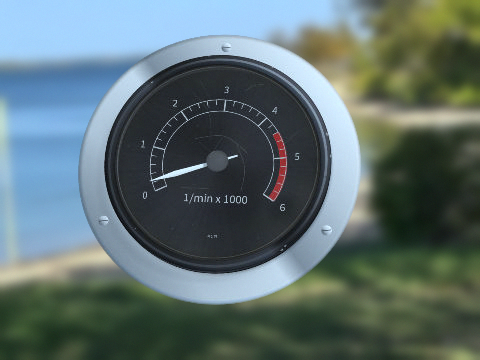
200 rpm
